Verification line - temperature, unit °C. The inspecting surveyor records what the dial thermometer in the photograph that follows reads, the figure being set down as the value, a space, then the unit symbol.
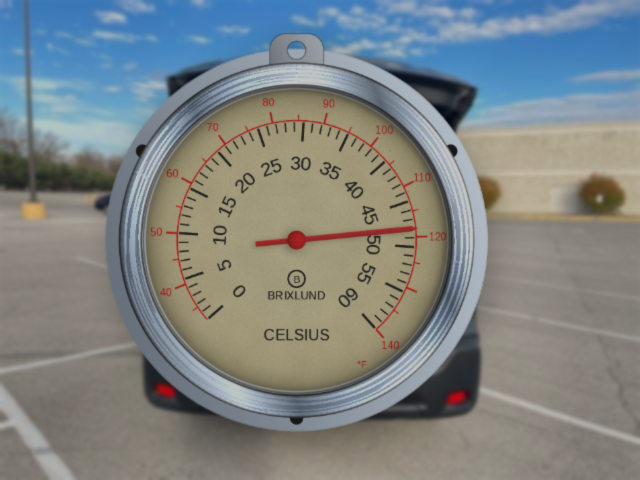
48 °C
